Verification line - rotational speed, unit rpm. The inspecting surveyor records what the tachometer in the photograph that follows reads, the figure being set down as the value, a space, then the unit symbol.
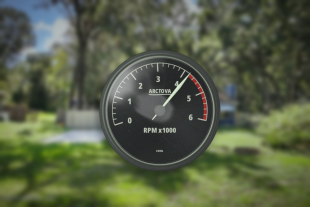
4200 rpm
